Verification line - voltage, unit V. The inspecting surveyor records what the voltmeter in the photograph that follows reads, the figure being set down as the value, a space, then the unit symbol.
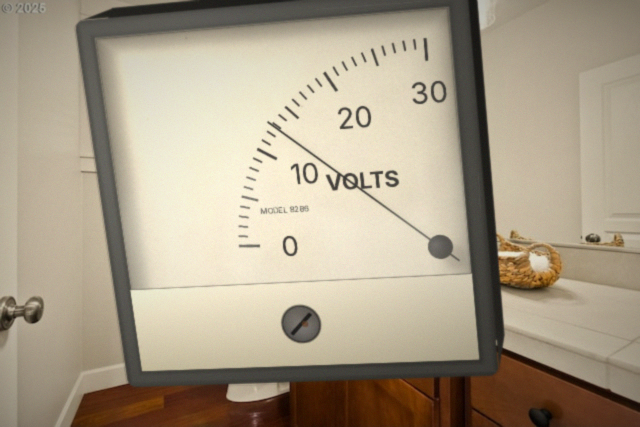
13 V
